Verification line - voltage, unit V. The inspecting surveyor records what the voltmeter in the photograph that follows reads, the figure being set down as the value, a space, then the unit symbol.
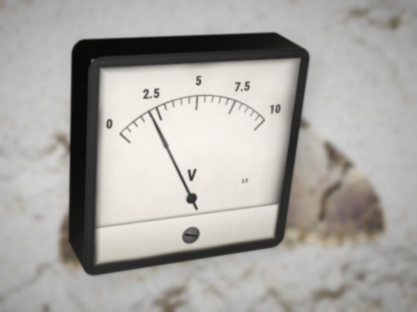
2 V
